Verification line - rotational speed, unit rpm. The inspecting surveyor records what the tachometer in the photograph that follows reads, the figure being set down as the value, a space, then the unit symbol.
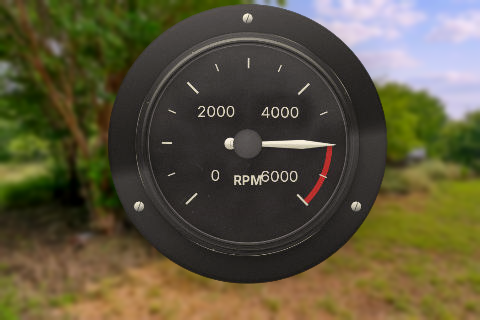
5000 rpm
